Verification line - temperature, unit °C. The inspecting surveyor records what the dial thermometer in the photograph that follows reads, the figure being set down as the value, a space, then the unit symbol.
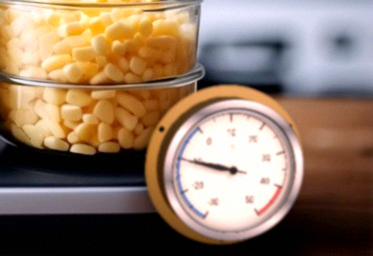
-10 °C
